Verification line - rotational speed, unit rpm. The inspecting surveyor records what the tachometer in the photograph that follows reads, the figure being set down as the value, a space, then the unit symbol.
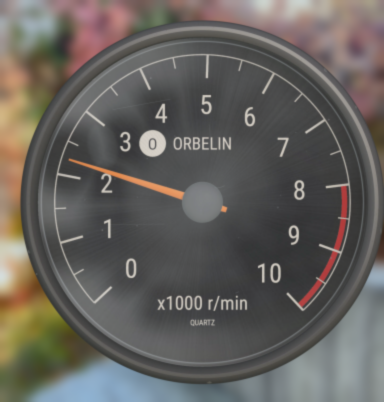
2250 rpm
